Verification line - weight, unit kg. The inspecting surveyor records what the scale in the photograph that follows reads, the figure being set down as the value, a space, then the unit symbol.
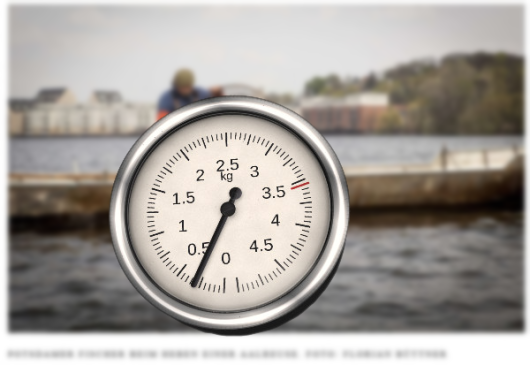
0.3 kg
